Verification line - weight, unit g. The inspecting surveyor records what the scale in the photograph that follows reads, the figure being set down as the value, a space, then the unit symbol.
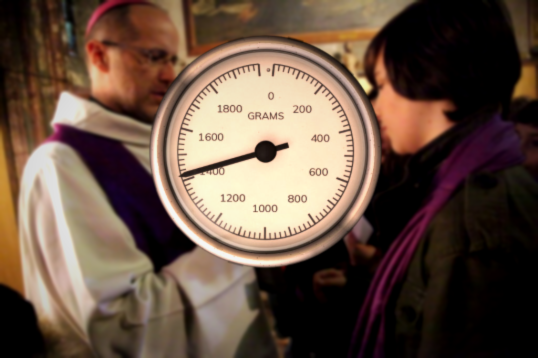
1420 g
